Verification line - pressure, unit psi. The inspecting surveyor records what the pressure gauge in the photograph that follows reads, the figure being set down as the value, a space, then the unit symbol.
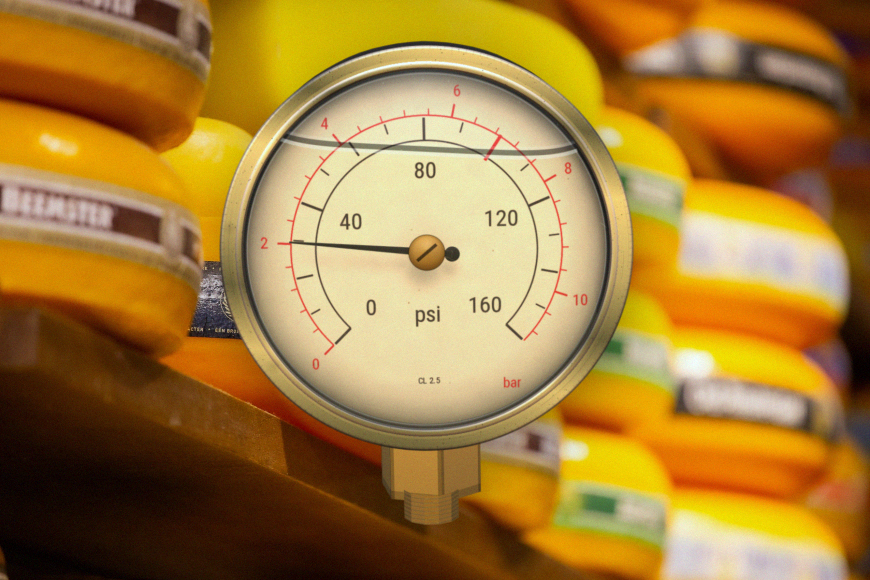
30 psi
